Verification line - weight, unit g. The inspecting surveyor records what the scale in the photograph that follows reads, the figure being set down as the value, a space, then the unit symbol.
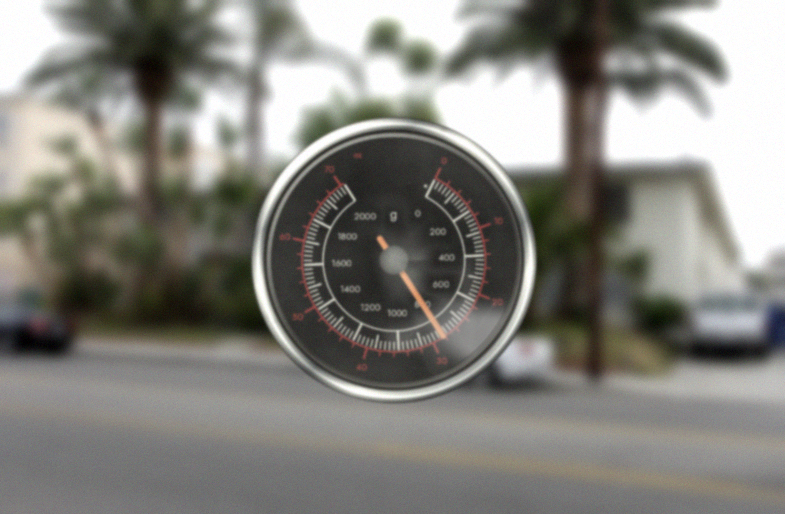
800 g
